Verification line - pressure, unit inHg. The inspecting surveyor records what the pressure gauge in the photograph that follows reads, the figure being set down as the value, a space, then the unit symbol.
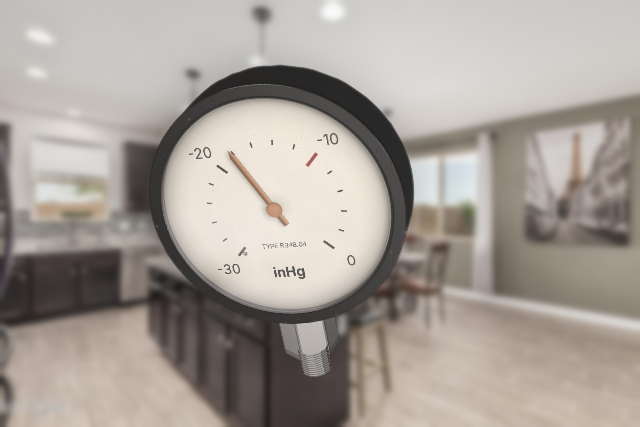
-18 inHg
